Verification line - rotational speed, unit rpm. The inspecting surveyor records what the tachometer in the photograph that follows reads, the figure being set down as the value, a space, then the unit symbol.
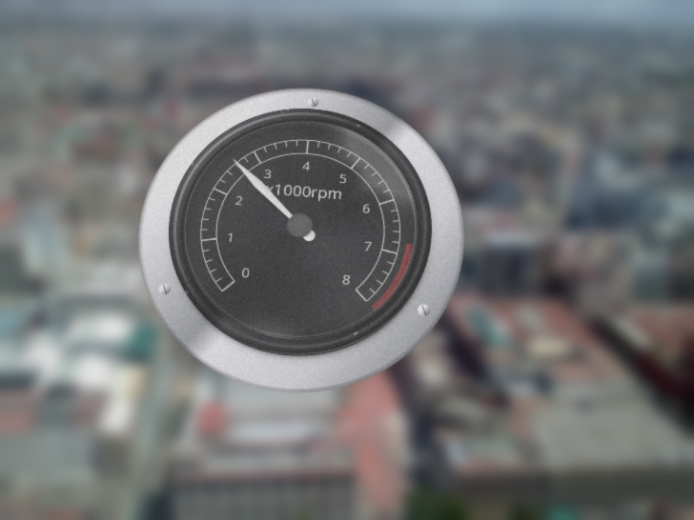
2600 rpm
